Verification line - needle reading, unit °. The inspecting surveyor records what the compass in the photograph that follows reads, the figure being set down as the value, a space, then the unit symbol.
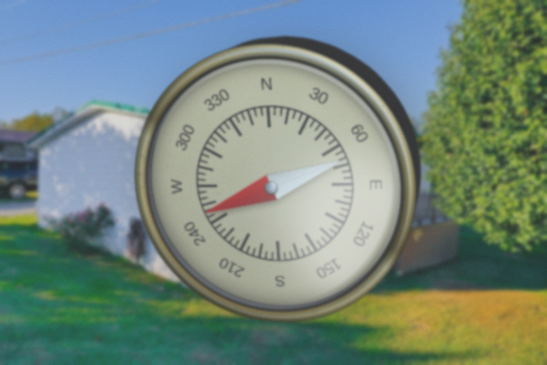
250 °
